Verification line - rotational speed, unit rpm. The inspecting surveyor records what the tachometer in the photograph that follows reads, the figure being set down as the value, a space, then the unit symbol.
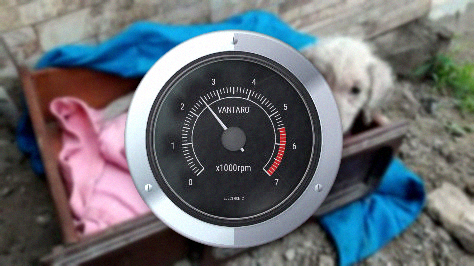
2500 rpm
